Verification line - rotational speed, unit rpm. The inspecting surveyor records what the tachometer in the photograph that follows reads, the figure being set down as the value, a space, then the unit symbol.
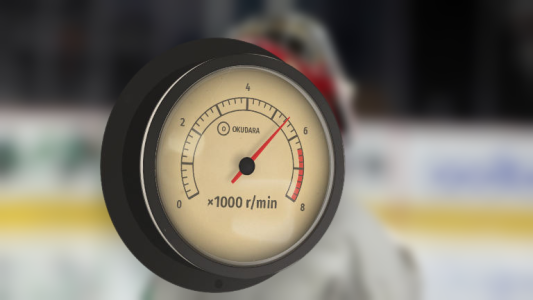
5400 rpm
